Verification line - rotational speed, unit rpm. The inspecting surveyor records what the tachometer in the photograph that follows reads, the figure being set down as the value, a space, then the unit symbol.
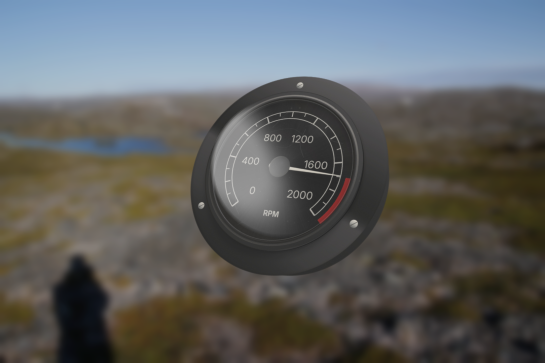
1700 rpm
